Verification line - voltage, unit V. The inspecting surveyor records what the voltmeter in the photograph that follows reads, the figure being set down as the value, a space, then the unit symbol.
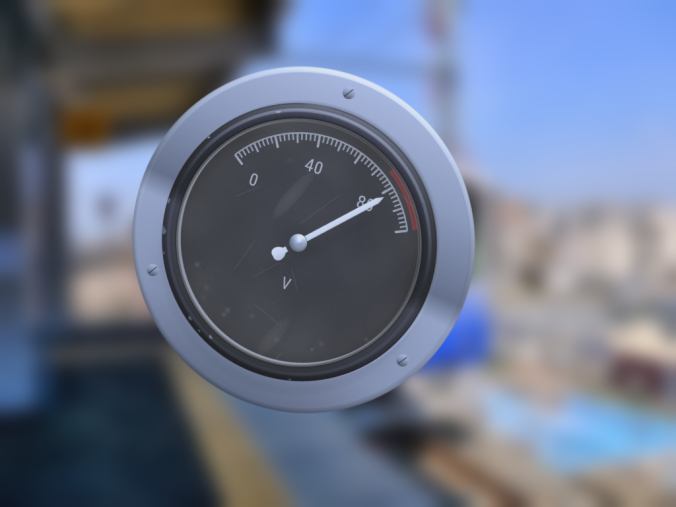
82 V
